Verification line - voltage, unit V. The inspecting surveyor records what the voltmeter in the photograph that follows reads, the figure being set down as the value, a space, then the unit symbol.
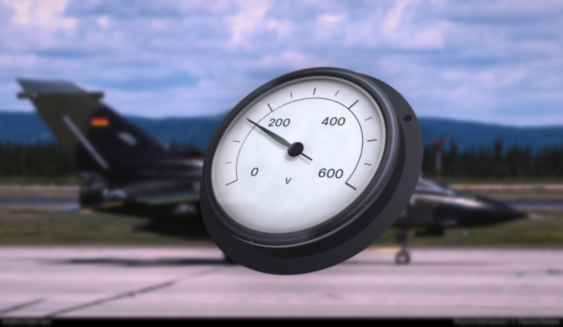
150 V
